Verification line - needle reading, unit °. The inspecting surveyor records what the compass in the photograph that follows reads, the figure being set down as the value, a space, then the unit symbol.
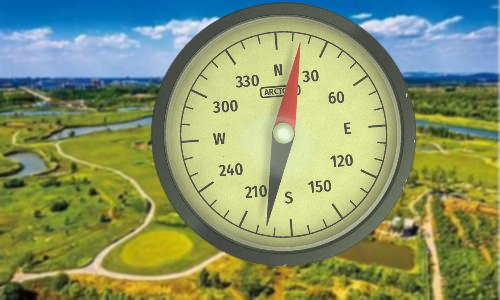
15 °
